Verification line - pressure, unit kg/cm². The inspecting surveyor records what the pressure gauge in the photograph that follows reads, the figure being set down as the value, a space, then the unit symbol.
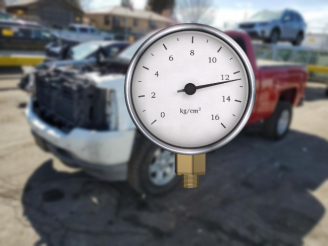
12.5 kg/cm²
